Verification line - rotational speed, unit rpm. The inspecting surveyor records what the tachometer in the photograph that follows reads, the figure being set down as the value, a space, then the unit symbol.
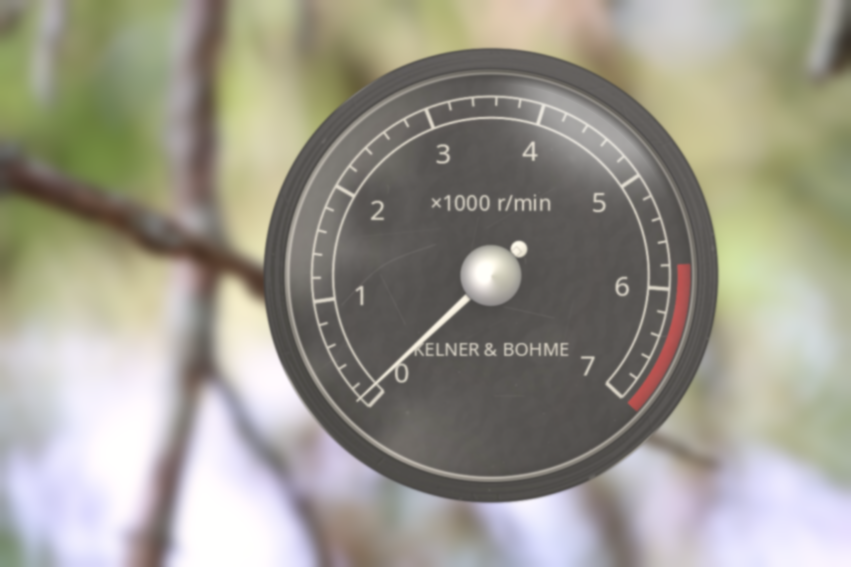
100 rpm
